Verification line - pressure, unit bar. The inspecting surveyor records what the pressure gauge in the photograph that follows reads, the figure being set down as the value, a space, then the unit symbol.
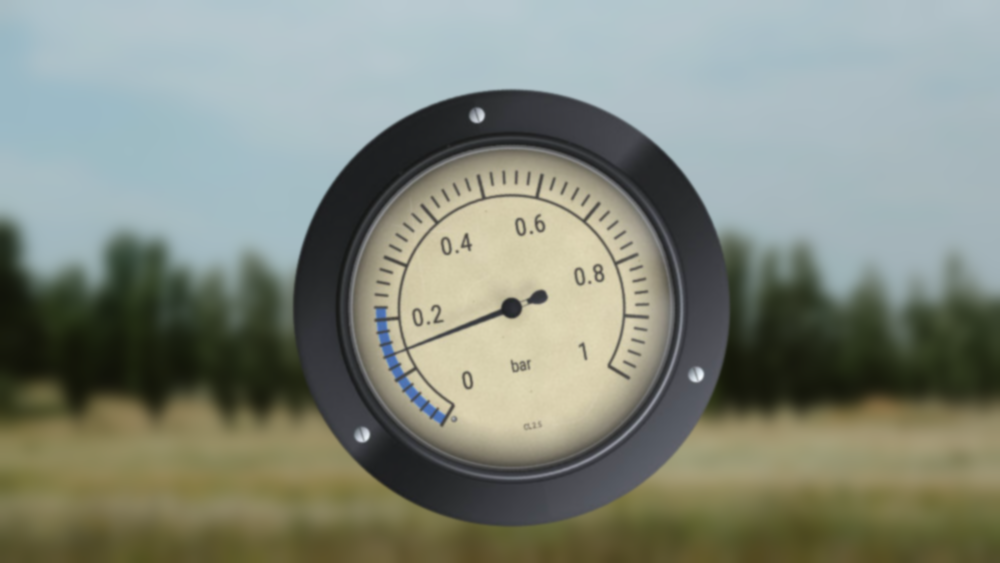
0.14 bar
